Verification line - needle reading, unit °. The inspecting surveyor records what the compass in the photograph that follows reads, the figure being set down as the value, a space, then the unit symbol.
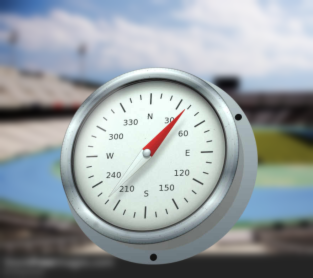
40 °
